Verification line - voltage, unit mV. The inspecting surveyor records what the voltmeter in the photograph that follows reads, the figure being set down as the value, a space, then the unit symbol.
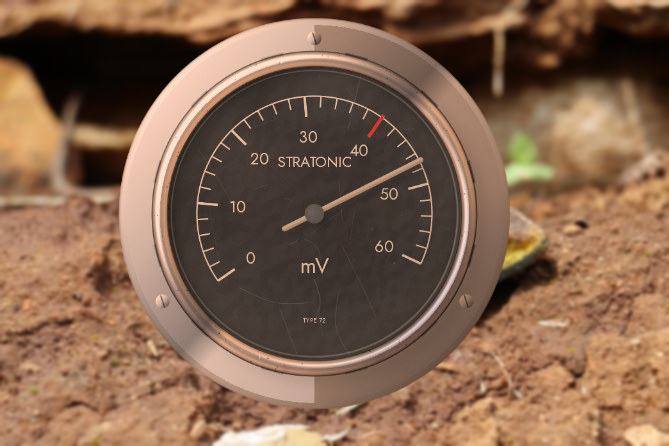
47 mV
